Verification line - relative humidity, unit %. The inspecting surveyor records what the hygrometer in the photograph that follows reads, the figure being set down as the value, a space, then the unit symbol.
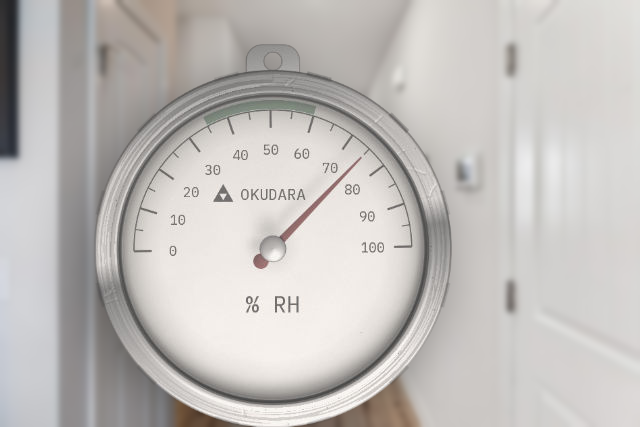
75 %
